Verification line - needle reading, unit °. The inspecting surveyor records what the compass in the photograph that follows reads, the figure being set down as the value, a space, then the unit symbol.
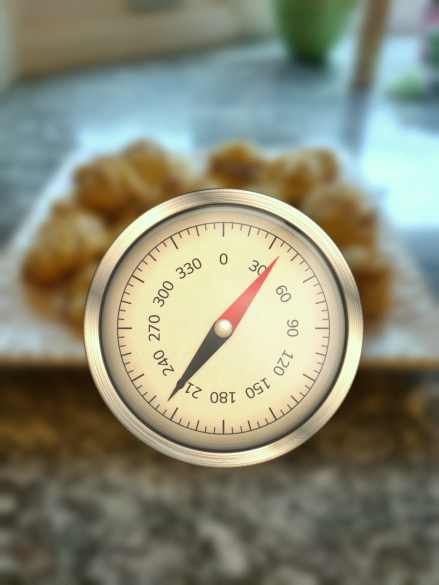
37.5 °
